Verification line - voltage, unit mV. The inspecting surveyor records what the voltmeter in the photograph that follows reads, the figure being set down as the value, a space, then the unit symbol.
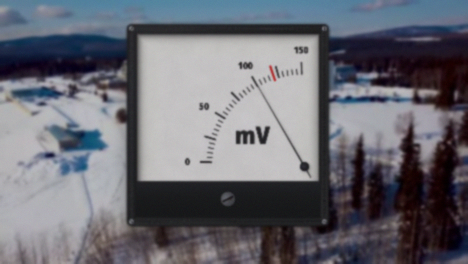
100 mV
